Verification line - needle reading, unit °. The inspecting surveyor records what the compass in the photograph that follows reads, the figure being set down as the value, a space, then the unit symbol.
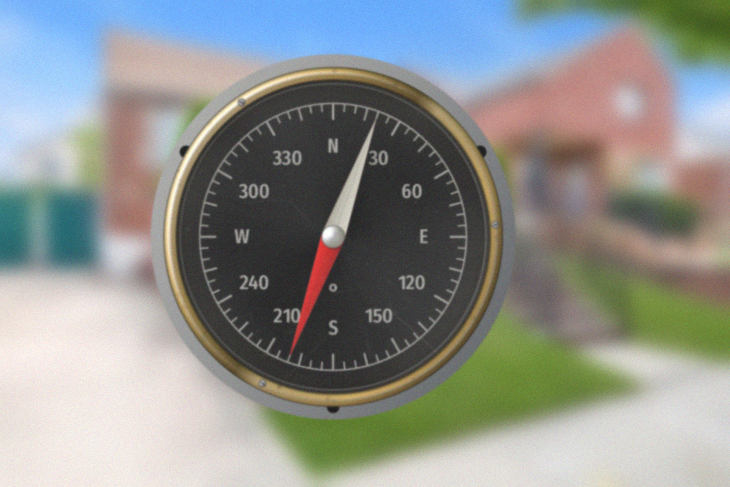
200 °
